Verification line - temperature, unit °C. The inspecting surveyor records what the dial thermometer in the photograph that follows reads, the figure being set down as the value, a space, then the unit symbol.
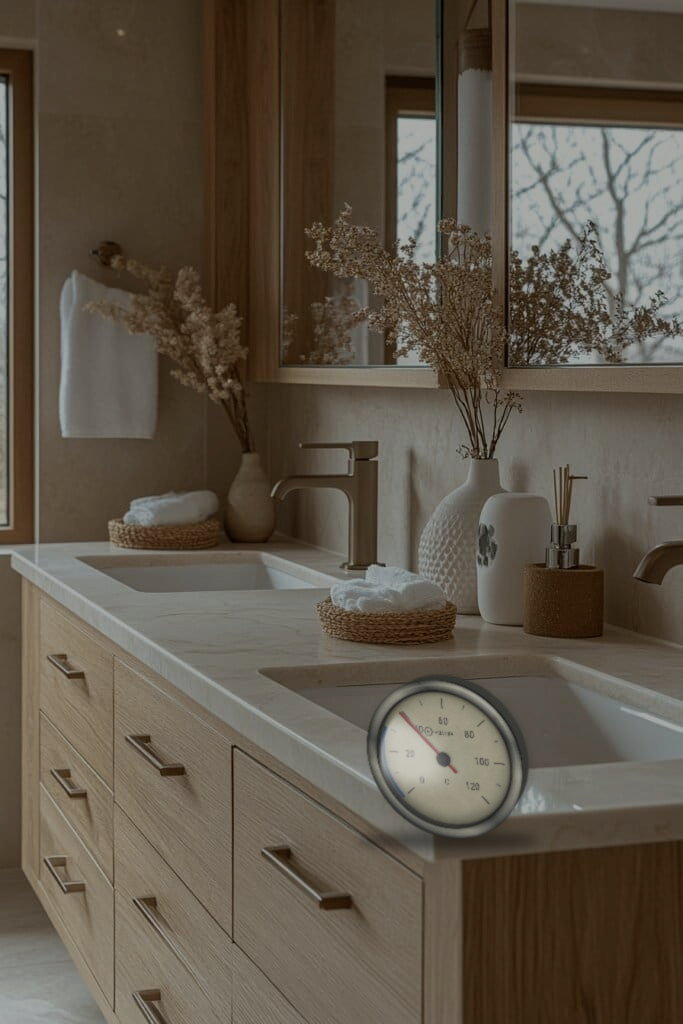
40 °C
